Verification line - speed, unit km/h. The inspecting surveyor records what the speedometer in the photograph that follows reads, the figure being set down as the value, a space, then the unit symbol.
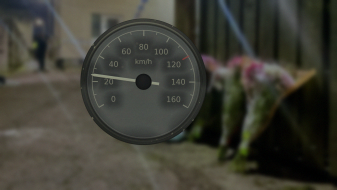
25 km/h
